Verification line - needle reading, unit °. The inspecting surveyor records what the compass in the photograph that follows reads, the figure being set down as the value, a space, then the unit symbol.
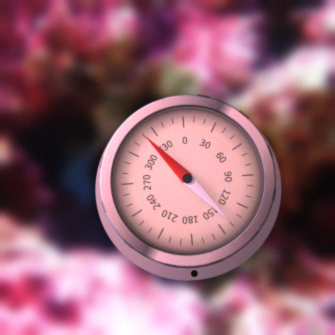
320 °
